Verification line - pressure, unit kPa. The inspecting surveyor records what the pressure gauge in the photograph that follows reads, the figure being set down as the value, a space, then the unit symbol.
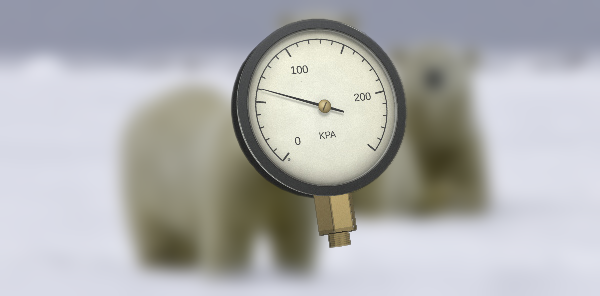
60 kPa
